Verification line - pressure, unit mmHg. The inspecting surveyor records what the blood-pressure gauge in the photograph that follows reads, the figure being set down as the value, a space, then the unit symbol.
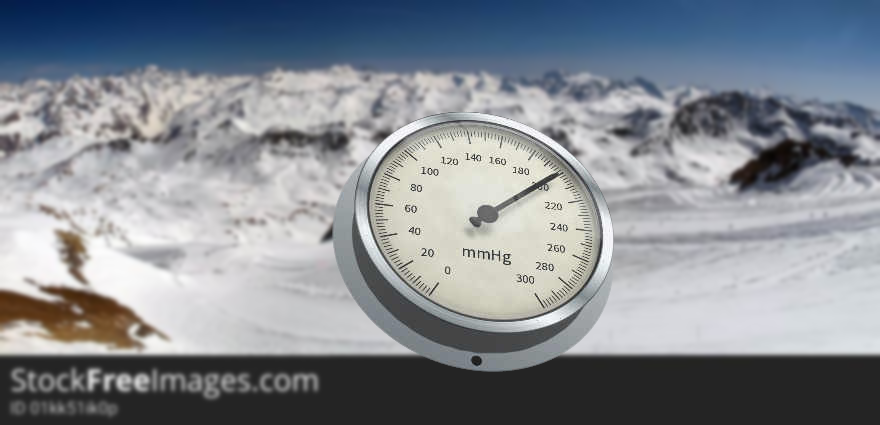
200 mmHg
